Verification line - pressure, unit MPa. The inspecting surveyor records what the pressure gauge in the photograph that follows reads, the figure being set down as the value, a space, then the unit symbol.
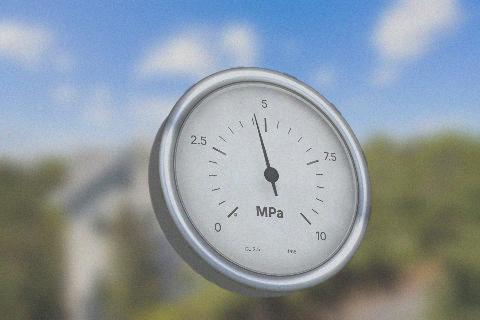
4.5 MPa
